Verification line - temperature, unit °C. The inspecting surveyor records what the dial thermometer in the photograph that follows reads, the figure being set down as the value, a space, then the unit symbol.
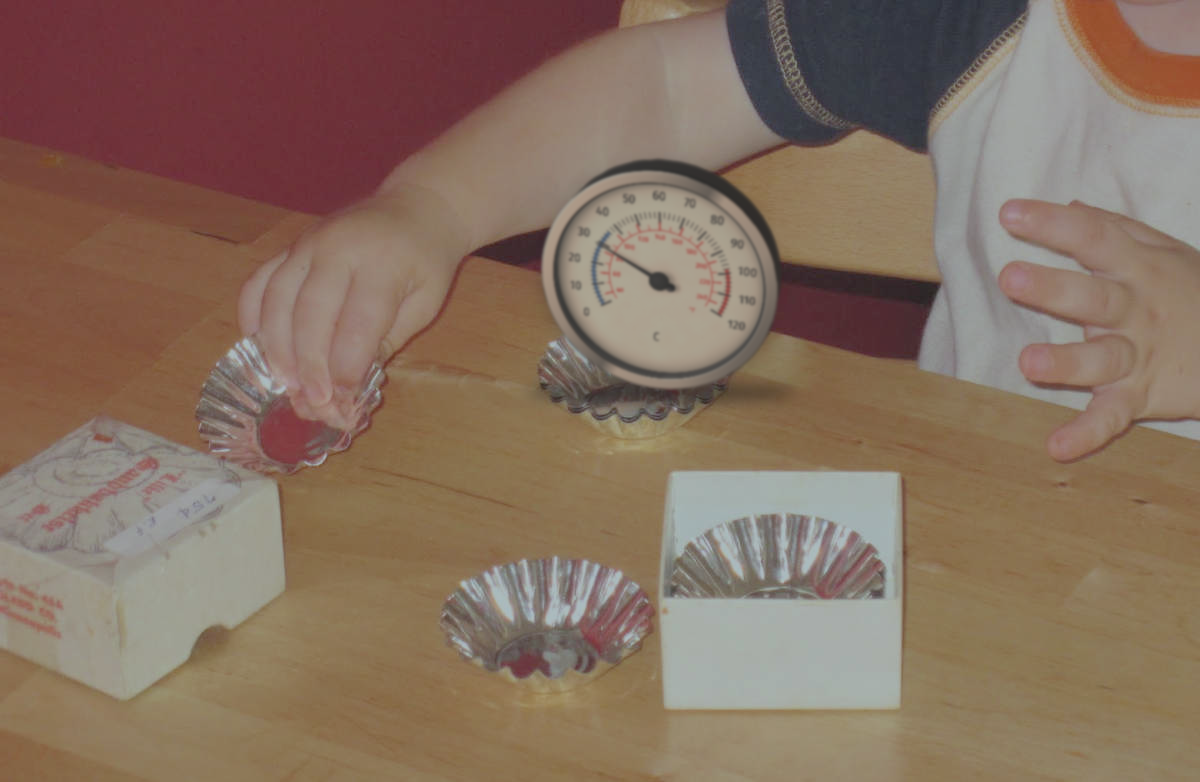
30 °C
